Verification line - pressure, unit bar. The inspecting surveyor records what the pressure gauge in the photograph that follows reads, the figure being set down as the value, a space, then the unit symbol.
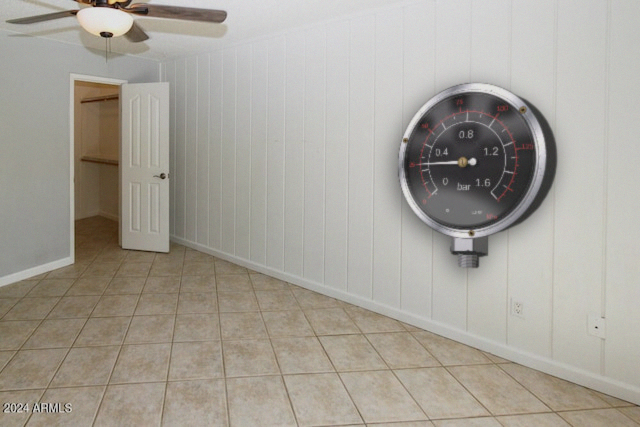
0.25 bar
